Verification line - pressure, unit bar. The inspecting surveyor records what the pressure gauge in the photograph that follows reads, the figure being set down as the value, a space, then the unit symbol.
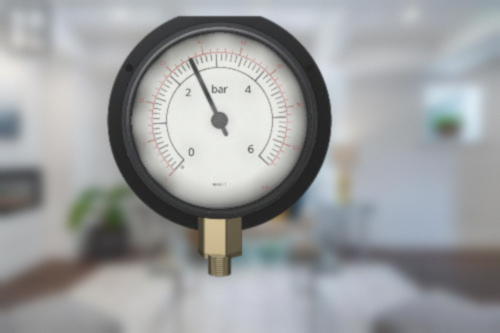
2.5 bar
